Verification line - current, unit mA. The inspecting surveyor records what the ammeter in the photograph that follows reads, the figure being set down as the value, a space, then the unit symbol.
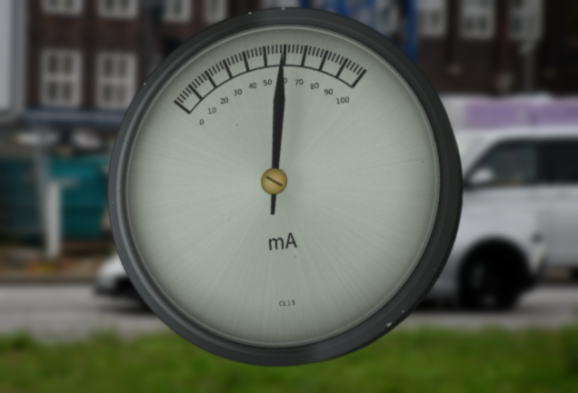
60 mA
